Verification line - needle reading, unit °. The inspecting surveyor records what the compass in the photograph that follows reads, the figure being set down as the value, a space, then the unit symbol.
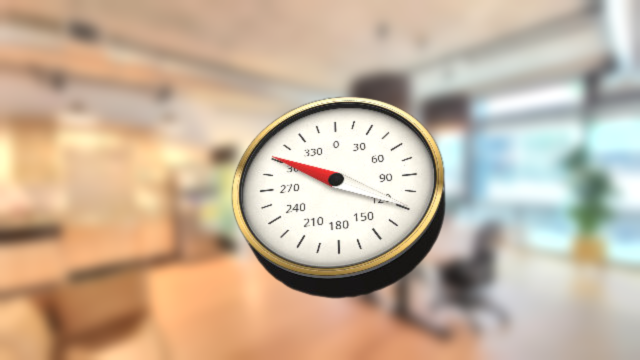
300 °
